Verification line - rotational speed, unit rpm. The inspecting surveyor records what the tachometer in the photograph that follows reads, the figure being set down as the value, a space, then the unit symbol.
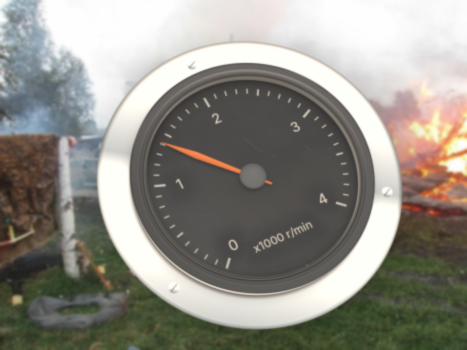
1400 rpm
